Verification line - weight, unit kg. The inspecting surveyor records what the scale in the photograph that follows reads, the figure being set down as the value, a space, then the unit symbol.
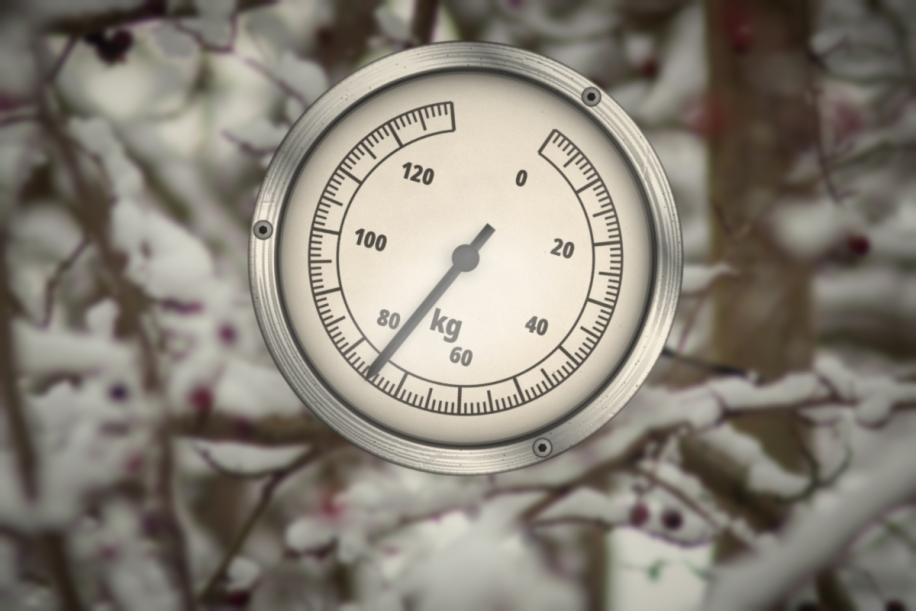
75 kg
